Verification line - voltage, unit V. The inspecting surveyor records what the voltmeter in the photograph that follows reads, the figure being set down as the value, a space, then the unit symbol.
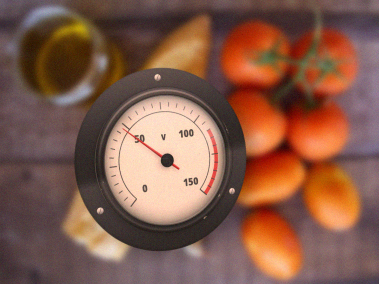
47.5 V
